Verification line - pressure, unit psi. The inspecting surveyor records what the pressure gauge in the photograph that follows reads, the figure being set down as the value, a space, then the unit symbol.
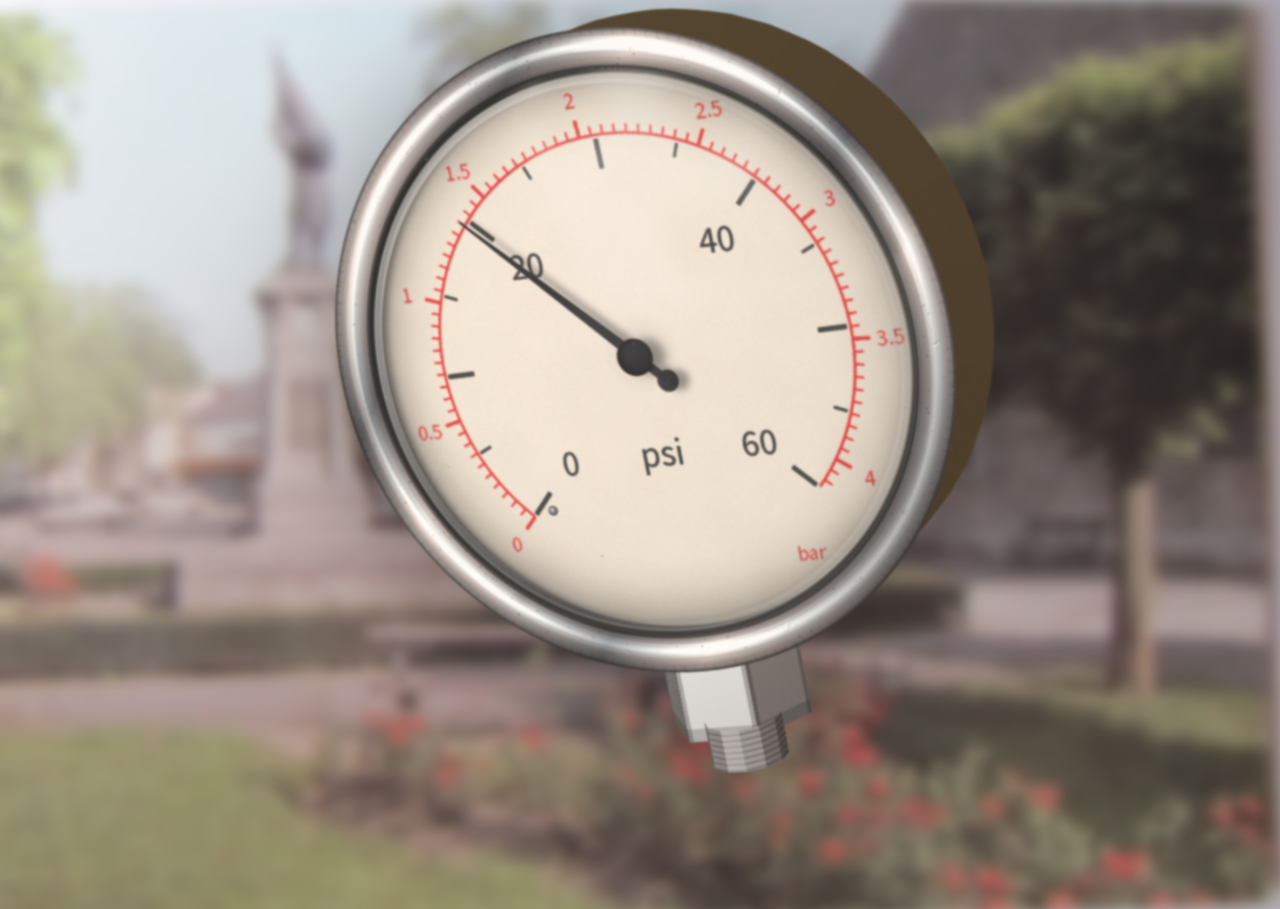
20 psi
